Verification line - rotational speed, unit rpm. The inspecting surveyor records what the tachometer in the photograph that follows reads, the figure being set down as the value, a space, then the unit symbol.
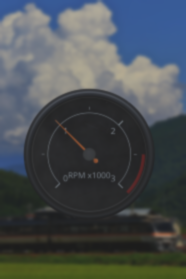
1000 rpm
